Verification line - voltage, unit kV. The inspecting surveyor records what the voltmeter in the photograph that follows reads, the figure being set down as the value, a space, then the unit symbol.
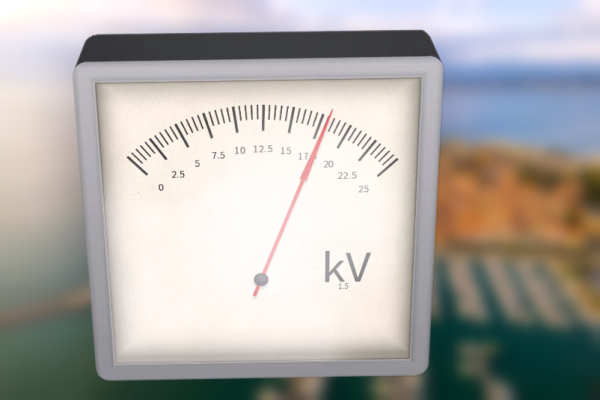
18 kV
